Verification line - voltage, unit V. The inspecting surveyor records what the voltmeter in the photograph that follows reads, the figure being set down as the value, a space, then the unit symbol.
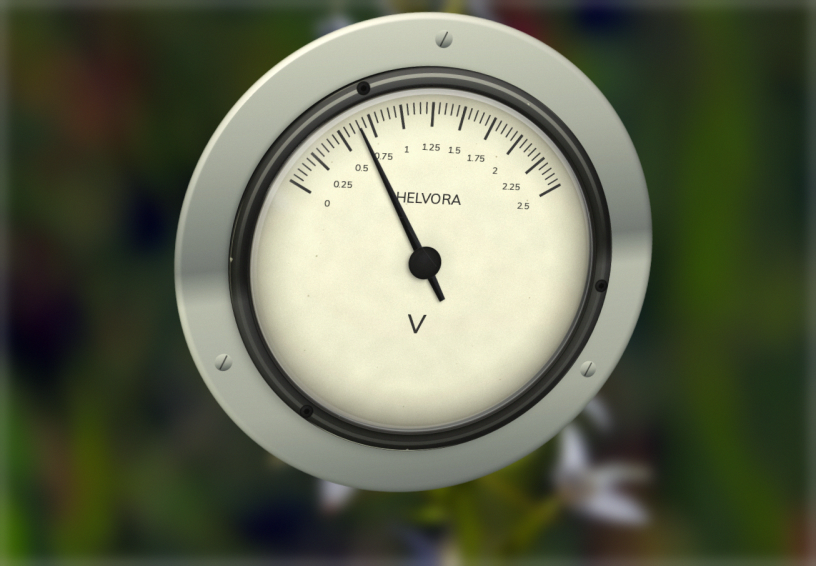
0.65 V
